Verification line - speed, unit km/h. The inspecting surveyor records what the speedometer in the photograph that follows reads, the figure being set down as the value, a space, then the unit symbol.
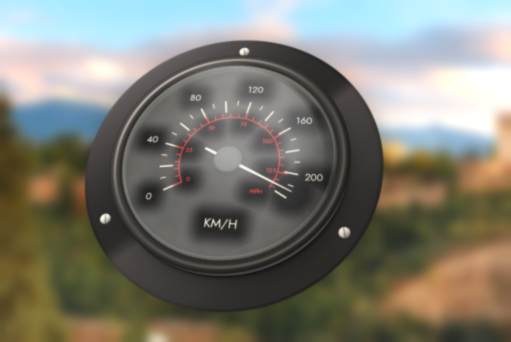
215 km/h
